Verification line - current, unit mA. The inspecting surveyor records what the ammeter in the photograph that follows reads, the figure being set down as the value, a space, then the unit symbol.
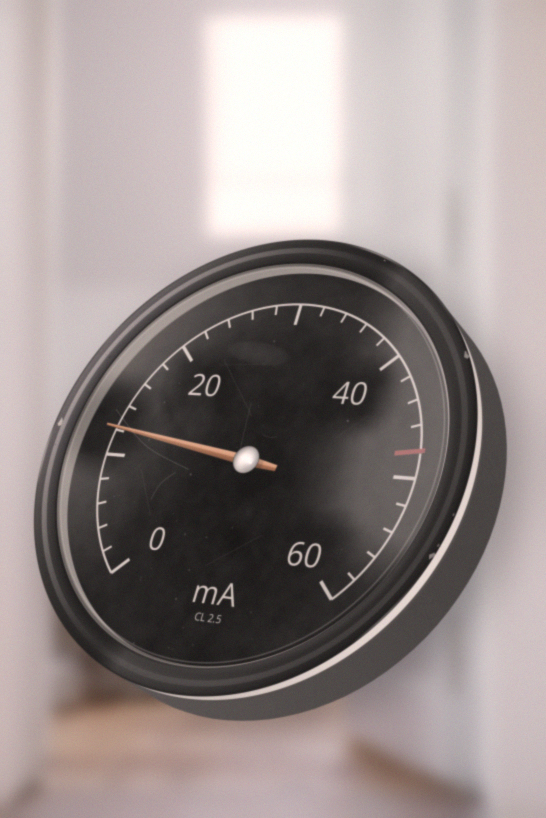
12 mA
